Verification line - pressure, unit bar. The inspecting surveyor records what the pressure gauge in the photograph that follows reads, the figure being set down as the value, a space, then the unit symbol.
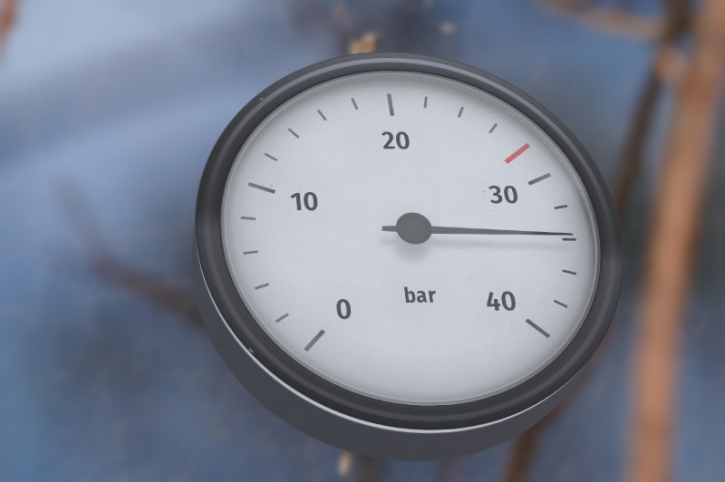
34 bar
